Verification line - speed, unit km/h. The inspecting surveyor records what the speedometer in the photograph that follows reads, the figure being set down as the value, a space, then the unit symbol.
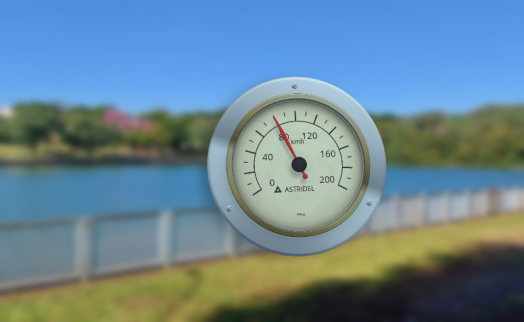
80 km/h
